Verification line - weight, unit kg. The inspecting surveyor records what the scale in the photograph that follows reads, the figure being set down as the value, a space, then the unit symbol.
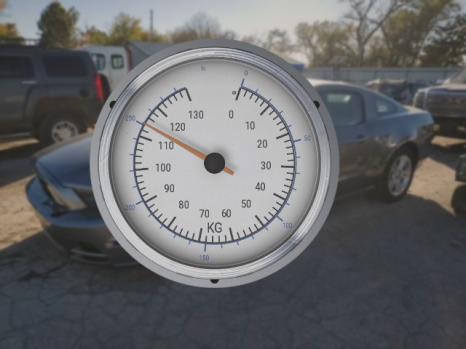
114 kg
